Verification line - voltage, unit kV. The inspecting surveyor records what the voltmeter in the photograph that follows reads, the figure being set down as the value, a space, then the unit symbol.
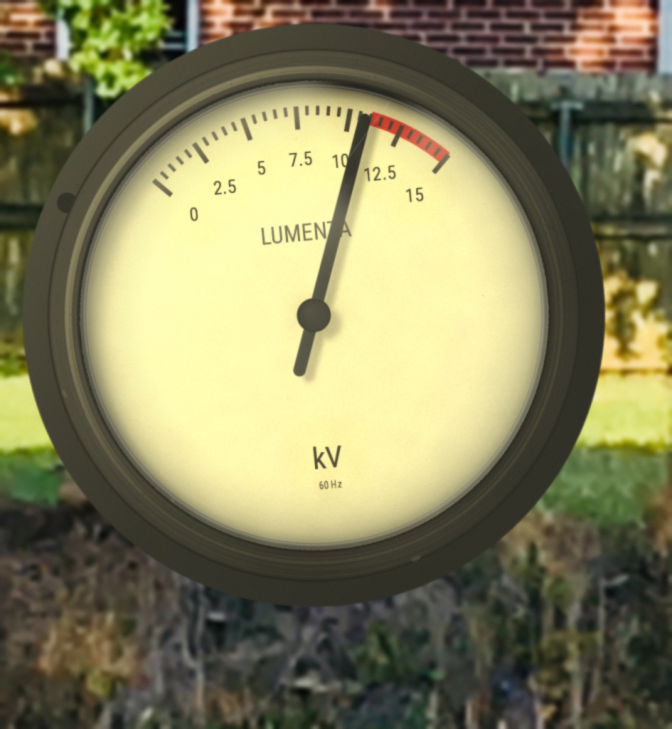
10.75 kV
